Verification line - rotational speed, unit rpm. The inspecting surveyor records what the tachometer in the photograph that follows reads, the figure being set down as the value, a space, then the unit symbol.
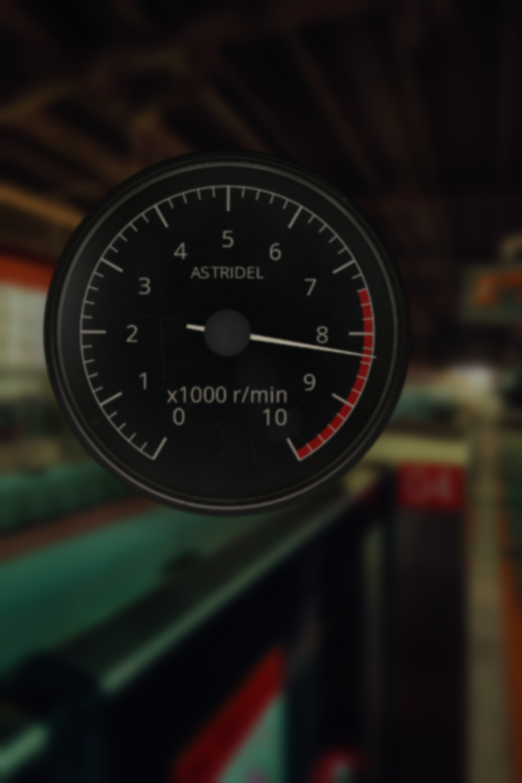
8300 rpm
